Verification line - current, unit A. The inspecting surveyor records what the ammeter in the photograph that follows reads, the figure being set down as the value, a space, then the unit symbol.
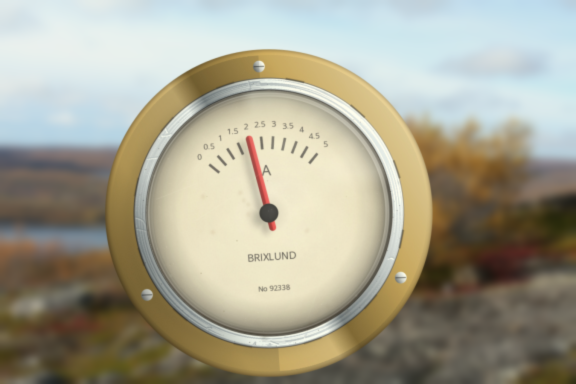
2 A
